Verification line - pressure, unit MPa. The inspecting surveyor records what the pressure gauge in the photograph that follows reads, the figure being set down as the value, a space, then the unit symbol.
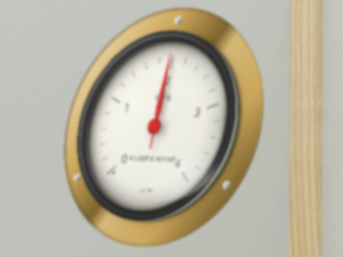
2 MPa
